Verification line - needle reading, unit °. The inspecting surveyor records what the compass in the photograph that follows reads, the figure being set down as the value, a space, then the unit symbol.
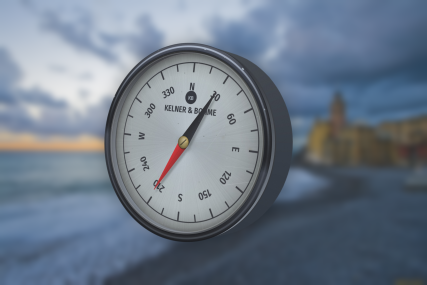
210 °
